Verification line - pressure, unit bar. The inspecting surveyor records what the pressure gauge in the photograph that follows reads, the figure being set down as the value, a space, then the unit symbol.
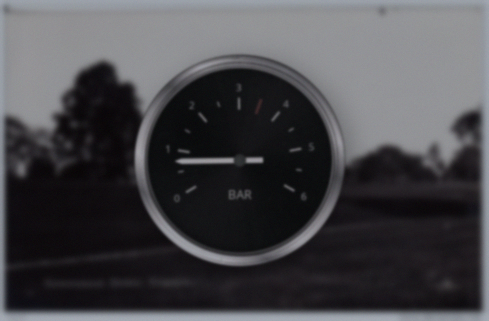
0.75 bar
